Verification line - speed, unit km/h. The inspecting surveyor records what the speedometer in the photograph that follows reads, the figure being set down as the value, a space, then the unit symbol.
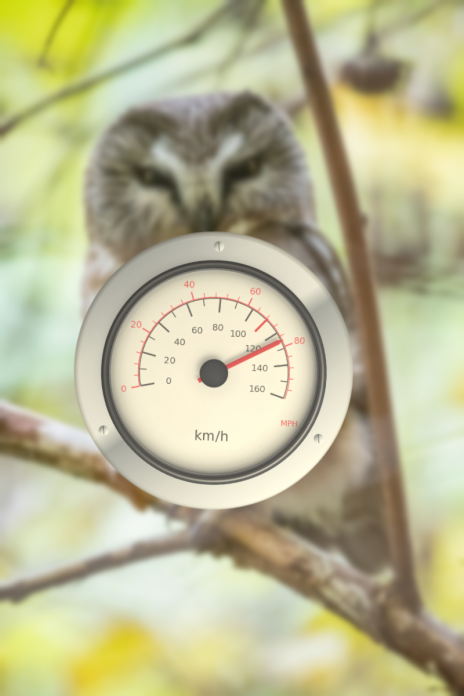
125 km/h
